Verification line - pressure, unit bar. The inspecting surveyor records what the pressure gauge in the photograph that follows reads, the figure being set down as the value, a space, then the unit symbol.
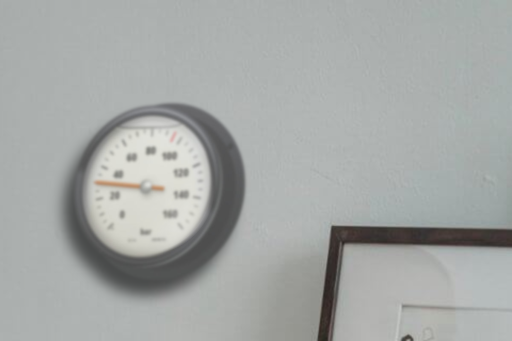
30 bar
